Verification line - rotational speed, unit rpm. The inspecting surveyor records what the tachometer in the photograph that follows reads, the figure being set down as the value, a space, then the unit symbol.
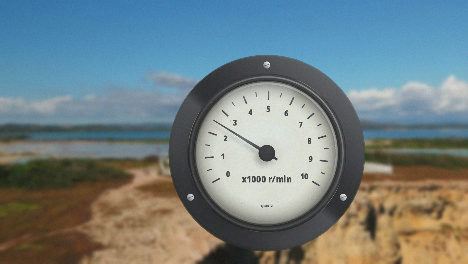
2500 rpm
